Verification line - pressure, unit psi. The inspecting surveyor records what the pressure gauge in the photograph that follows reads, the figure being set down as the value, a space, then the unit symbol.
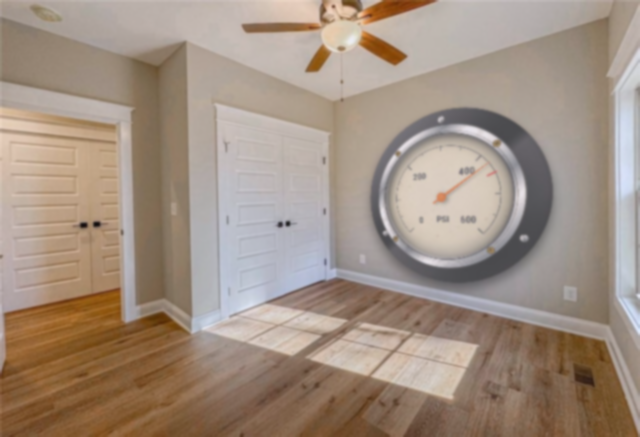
425 psi
